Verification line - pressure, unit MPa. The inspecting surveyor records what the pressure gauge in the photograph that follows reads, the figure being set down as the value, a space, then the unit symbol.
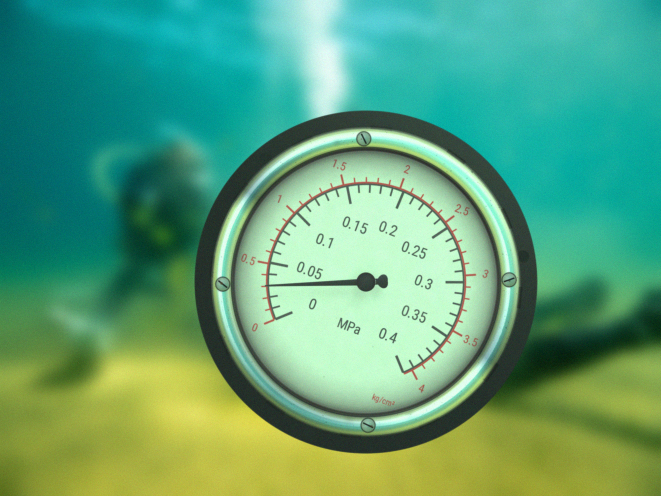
0.03 MPa
